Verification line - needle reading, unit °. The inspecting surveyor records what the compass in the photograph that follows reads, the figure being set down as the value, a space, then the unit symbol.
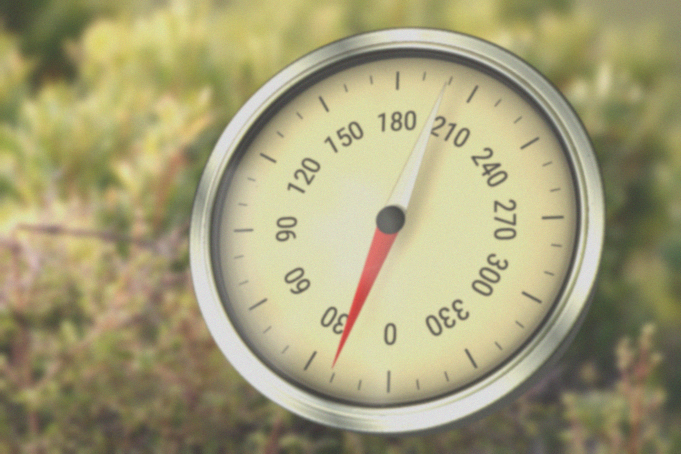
20 °
